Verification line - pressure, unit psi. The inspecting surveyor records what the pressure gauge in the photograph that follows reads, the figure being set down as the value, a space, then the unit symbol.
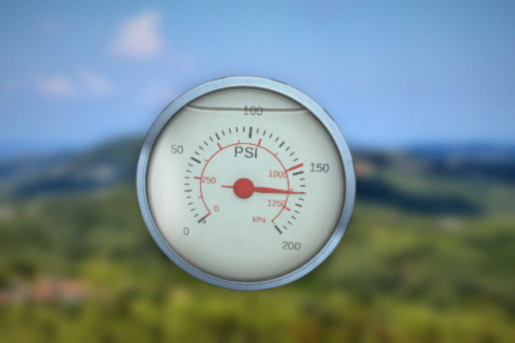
165 psi
